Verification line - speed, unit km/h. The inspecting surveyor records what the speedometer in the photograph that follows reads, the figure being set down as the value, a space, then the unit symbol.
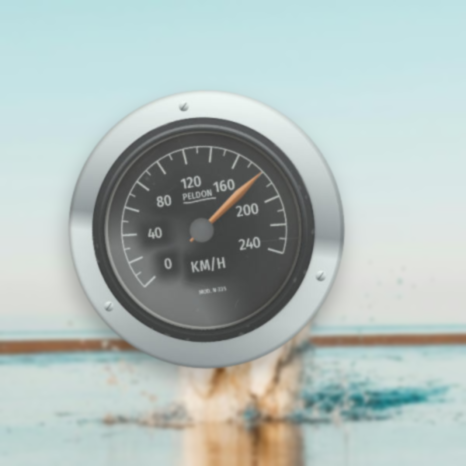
180 km/h
